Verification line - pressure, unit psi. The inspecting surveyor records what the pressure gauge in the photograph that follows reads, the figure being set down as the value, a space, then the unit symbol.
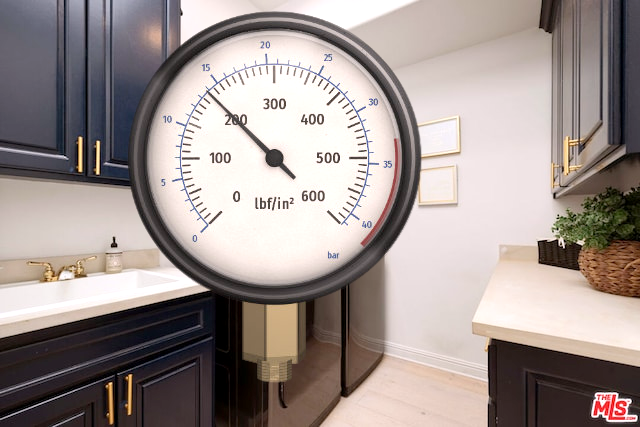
200 psi
